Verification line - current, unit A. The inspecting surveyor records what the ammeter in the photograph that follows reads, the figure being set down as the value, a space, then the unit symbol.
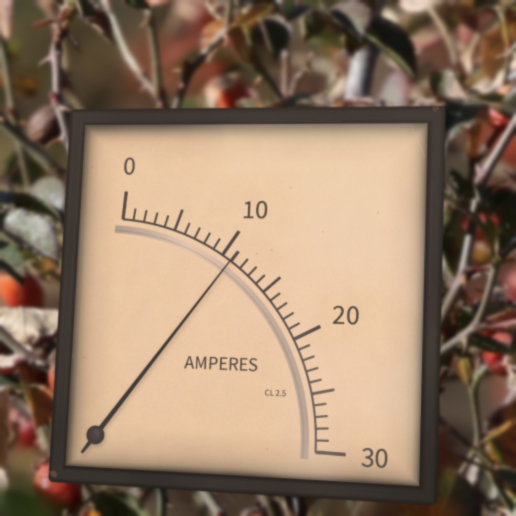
11 A
